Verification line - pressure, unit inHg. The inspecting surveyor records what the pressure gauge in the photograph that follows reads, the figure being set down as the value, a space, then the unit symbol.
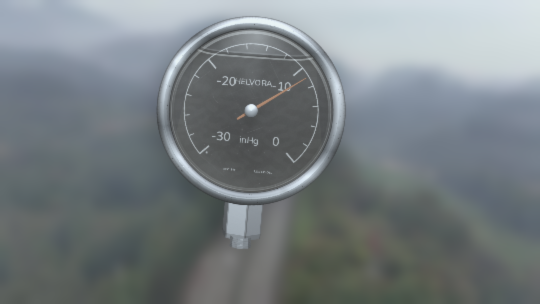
-9 inHg
